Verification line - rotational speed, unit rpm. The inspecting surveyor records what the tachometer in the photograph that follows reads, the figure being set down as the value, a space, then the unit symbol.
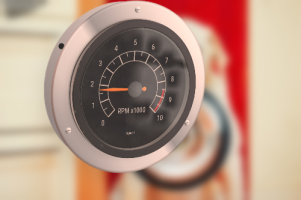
1750 rpm
